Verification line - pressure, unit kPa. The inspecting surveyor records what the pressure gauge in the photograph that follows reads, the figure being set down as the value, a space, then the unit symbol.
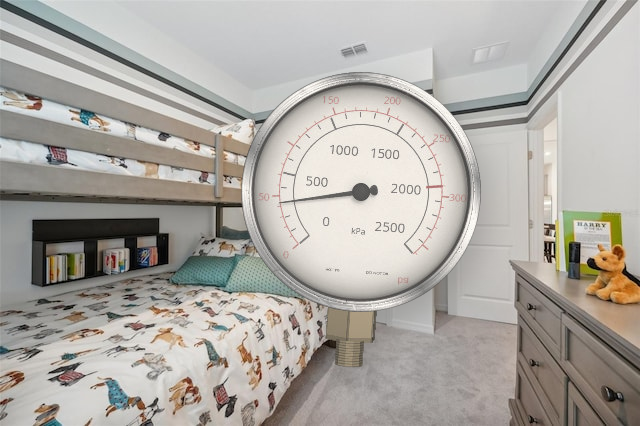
300 kPa
